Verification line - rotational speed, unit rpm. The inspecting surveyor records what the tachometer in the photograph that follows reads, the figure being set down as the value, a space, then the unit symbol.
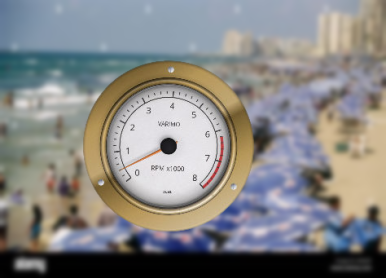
400 rpm
